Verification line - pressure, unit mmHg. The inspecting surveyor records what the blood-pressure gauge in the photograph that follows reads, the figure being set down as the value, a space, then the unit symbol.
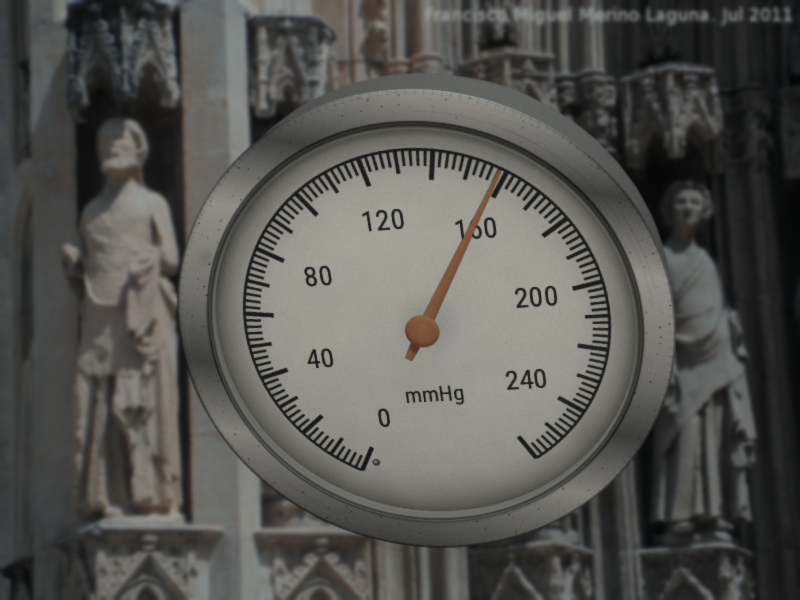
158 mmHg
